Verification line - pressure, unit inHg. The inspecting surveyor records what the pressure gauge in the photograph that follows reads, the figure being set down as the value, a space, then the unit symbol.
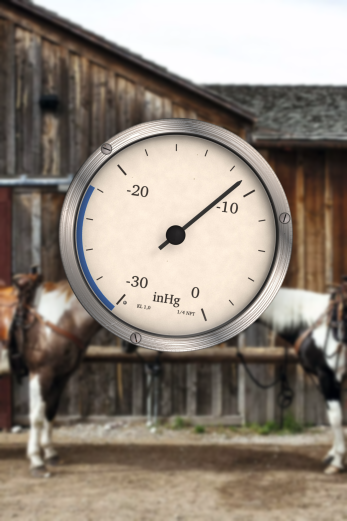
-11 inHg
